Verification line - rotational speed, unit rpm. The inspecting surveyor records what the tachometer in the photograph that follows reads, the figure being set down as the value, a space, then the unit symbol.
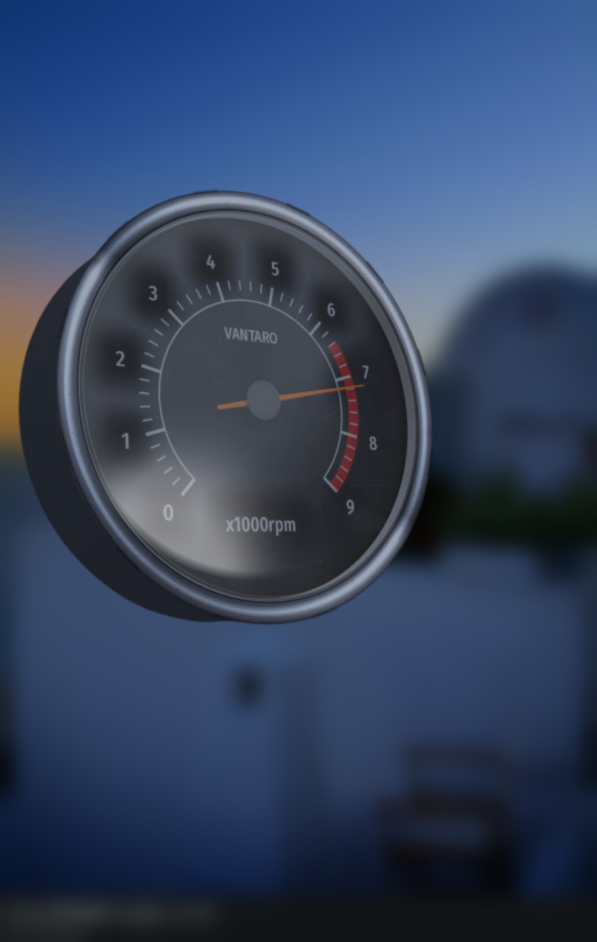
7200 rpm
